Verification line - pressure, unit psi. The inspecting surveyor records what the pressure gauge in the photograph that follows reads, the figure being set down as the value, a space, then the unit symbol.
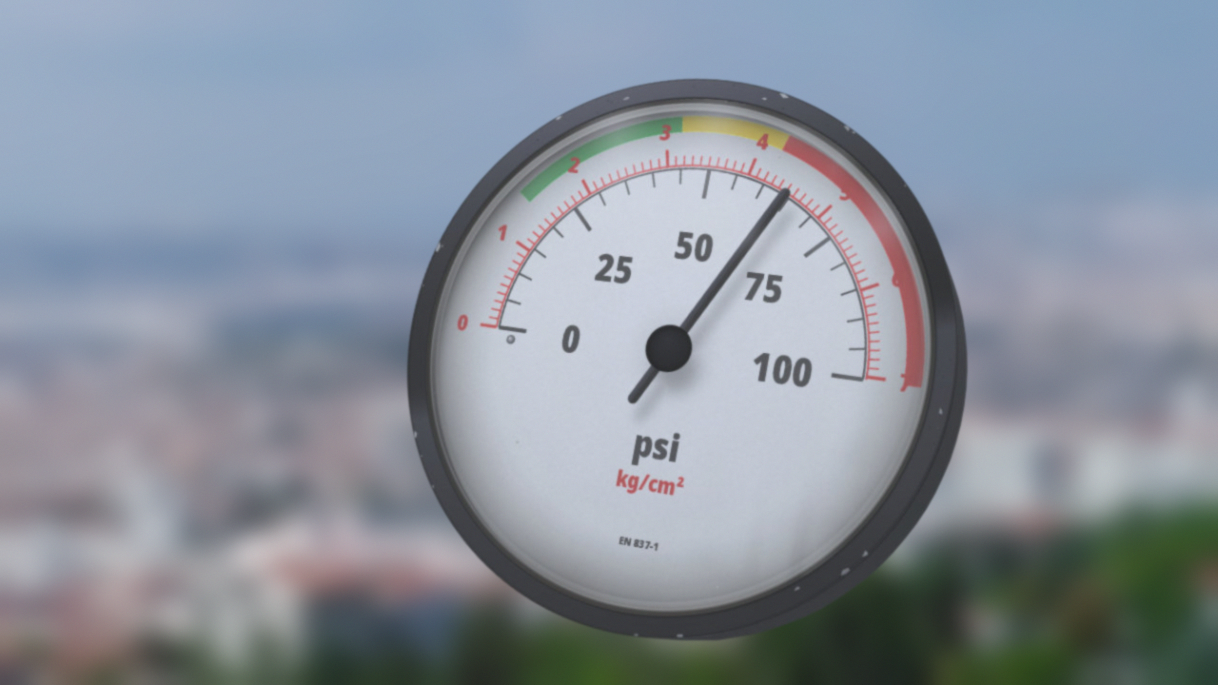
65 psi
